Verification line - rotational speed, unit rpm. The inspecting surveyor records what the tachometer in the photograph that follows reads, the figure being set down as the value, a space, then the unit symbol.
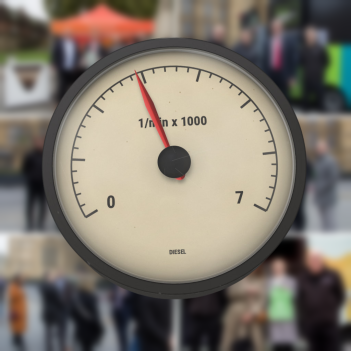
2900 rpm
